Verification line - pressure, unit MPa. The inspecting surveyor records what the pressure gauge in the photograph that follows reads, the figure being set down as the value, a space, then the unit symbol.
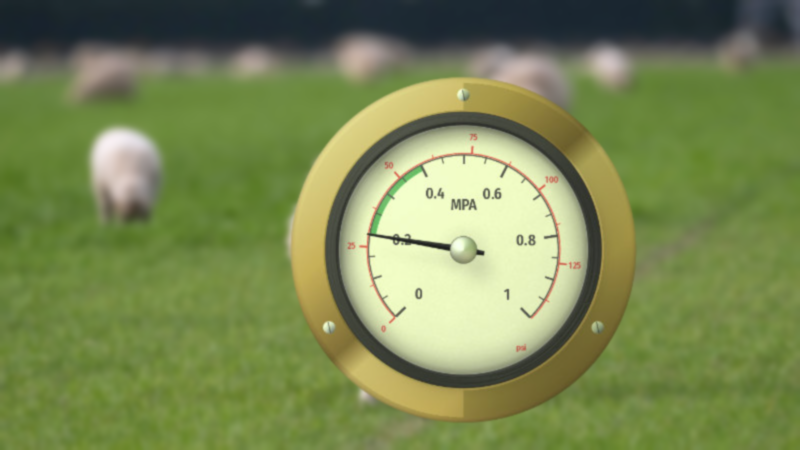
0.2 MPa
